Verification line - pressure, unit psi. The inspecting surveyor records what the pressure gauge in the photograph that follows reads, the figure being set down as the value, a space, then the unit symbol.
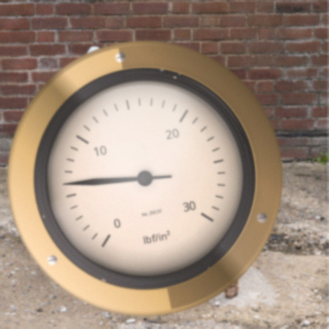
6 psi
